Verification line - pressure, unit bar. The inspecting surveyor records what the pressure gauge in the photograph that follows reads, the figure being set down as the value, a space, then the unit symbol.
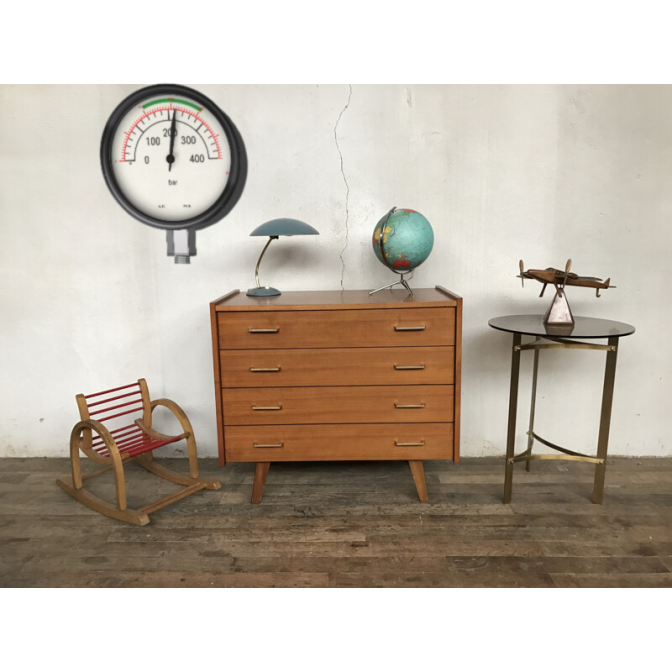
220 bar
